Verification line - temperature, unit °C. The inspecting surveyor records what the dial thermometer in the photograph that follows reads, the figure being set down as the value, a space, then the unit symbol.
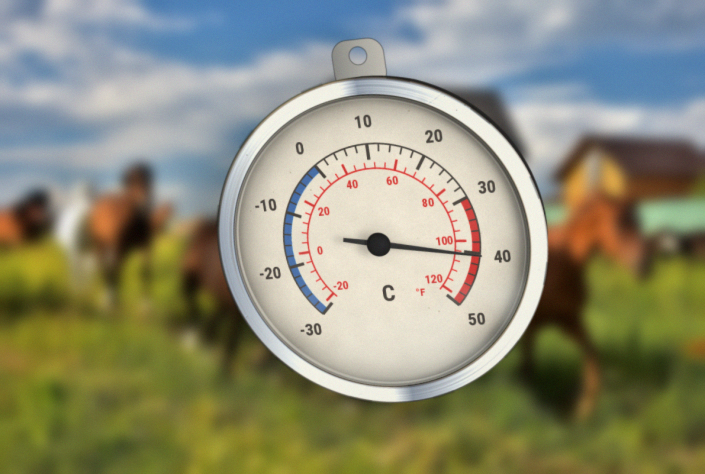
40 °C
